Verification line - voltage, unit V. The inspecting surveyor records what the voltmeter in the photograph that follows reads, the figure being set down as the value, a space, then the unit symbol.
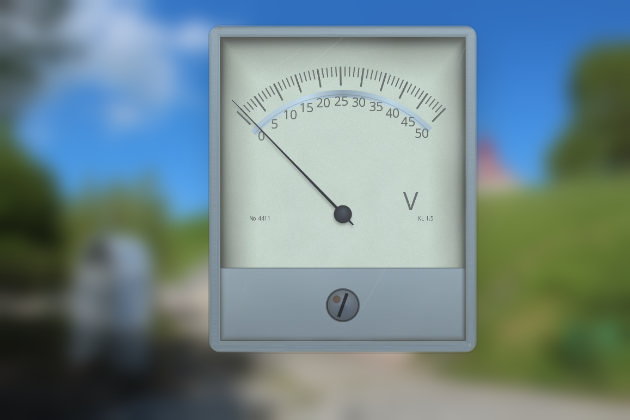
1 V
